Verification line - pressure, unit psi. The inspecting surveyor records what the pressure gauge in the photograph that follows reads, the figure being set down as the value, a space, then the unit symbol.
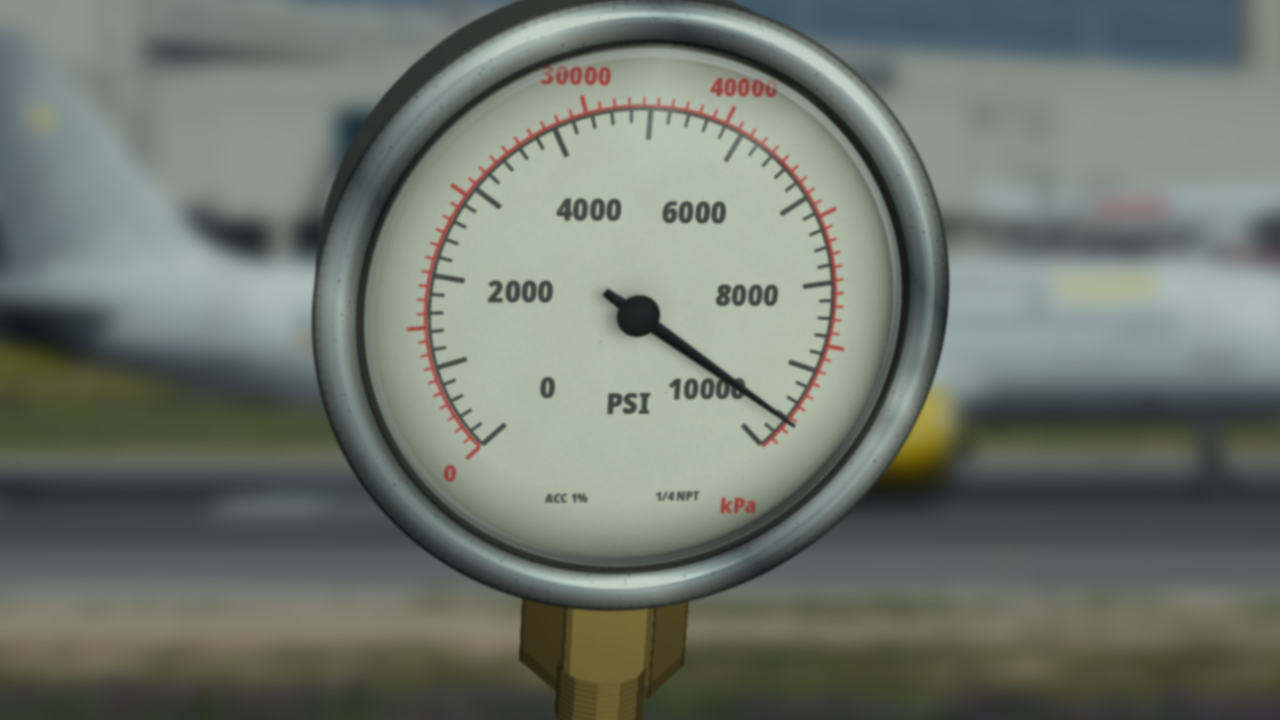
9600 psi
